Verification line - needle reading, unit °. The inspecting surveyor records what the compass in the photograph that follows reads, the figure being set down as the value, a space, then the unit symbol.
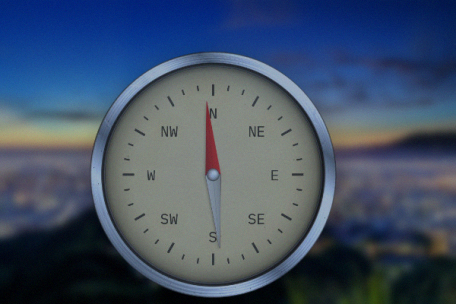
355 °
